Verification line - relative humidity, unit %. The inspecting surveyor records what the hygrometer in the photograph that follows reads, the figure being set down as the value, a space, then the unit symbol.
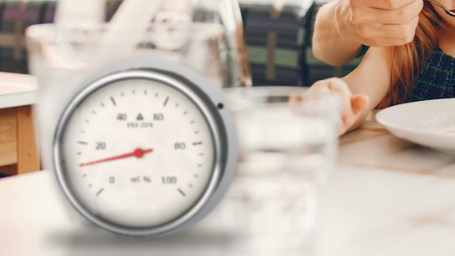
12 %
